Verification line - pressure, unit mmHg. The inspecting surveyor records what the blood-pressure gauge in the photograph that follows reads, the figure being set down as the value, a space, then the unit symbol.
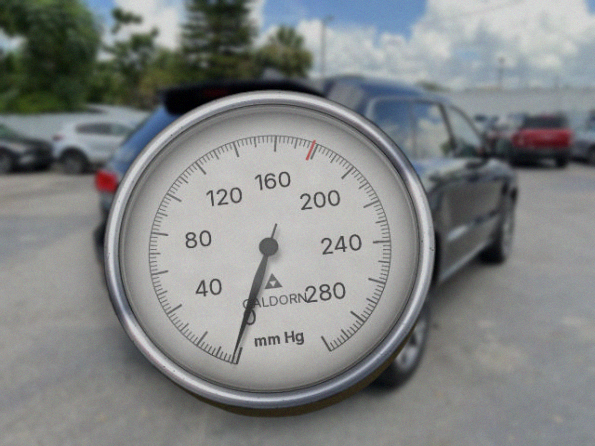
2 mmHg
